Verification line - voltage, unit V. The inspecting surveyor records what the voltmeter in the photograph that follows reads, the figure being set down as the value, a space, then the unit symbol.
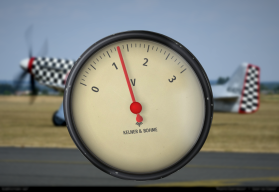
1.3 V
